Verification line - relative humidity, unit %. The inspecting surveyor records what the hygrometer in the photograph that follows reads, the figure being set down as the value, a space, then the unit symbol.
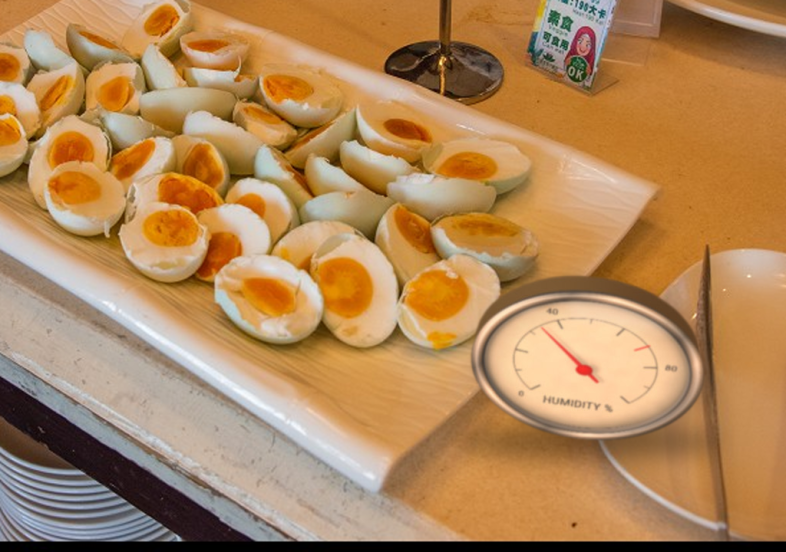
35 %
